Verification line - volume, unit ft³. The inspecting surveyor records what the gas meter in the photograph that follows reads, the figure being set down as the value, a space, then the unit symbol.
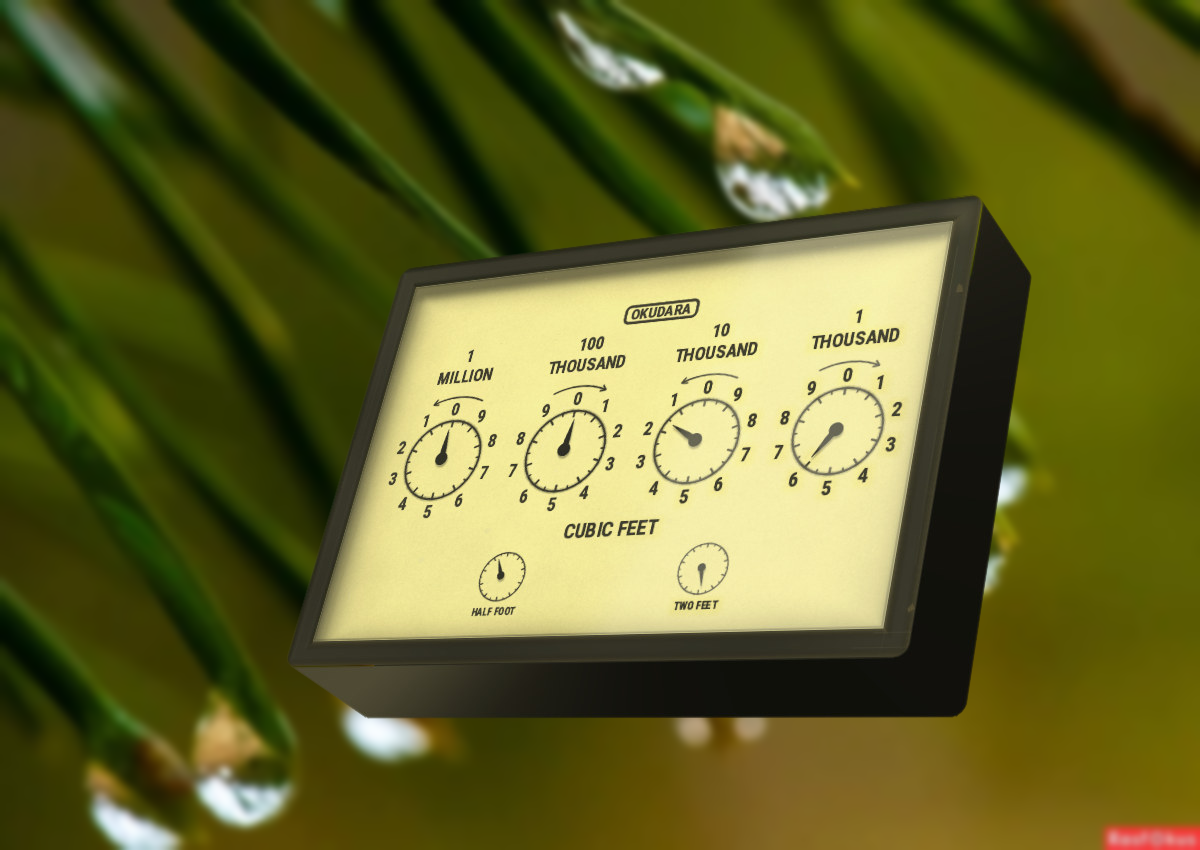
1600 ft³
